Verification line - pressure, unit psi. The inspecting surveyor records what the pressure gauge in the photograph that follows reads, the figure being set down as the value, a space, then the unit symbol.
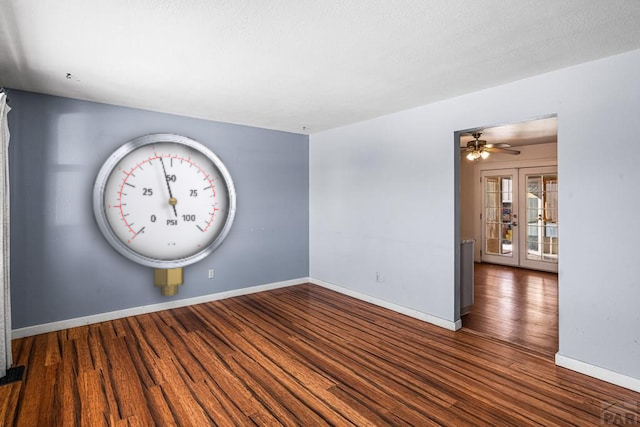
45 psi
